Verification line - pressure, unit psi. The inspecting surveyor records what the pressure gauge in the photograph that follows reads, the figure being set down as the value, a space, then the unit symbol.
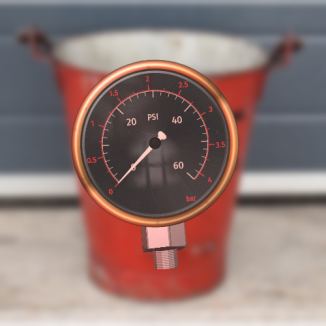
0 psi
